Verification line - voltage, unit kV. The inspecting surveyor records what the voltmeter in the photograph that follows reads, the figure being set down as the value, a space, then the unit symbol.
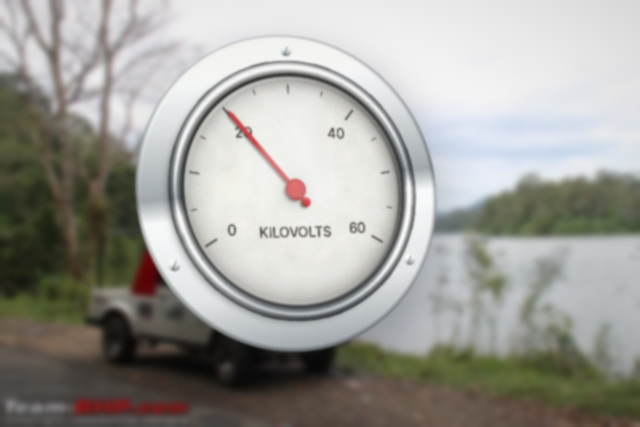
20 kV
